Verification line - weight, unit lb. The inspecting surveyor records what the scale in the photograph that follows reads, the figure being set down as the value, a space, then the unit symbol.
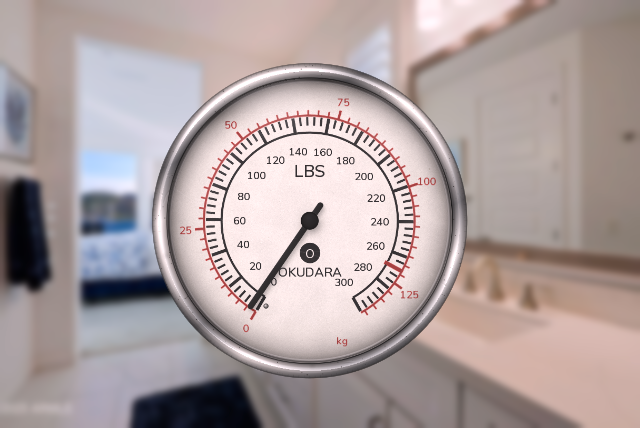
4 lb
